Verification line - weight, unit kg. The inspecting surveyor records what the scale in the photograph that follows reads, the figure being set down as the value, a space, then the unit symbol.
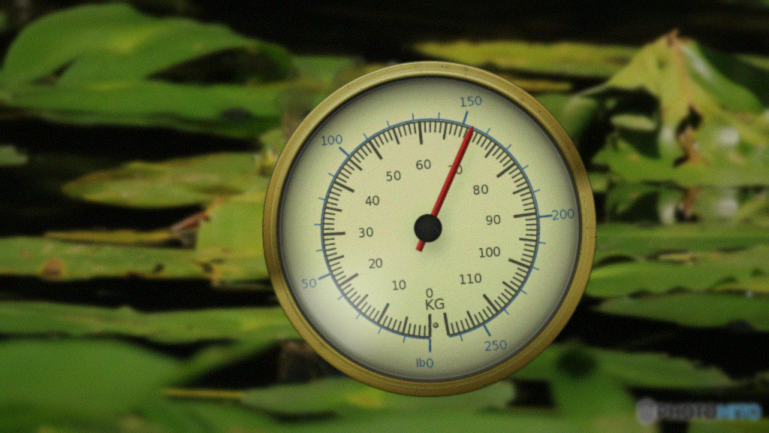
70 kg
